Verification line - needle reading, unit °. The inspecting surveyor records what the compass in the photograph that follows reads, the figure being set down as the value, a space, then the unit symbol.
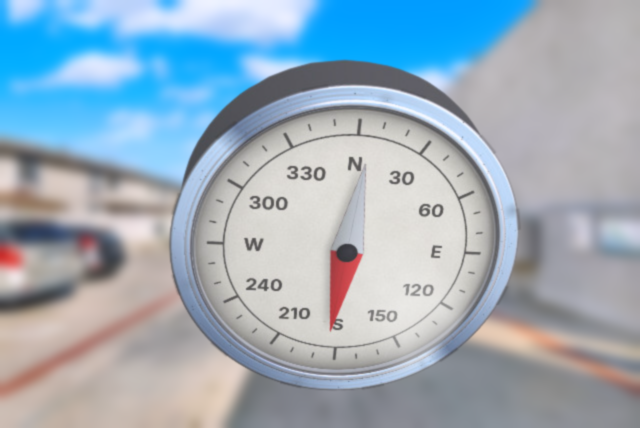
185 °
